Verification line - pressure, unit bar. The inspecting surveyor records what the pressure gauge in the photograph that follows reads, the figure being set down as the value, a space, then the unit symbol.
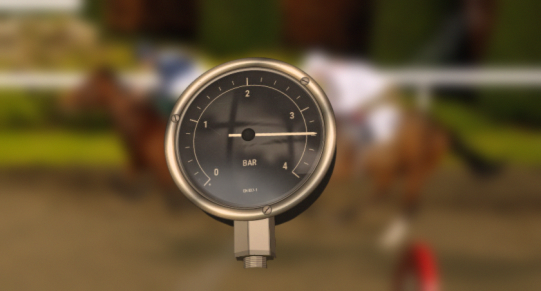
3.4 bar
